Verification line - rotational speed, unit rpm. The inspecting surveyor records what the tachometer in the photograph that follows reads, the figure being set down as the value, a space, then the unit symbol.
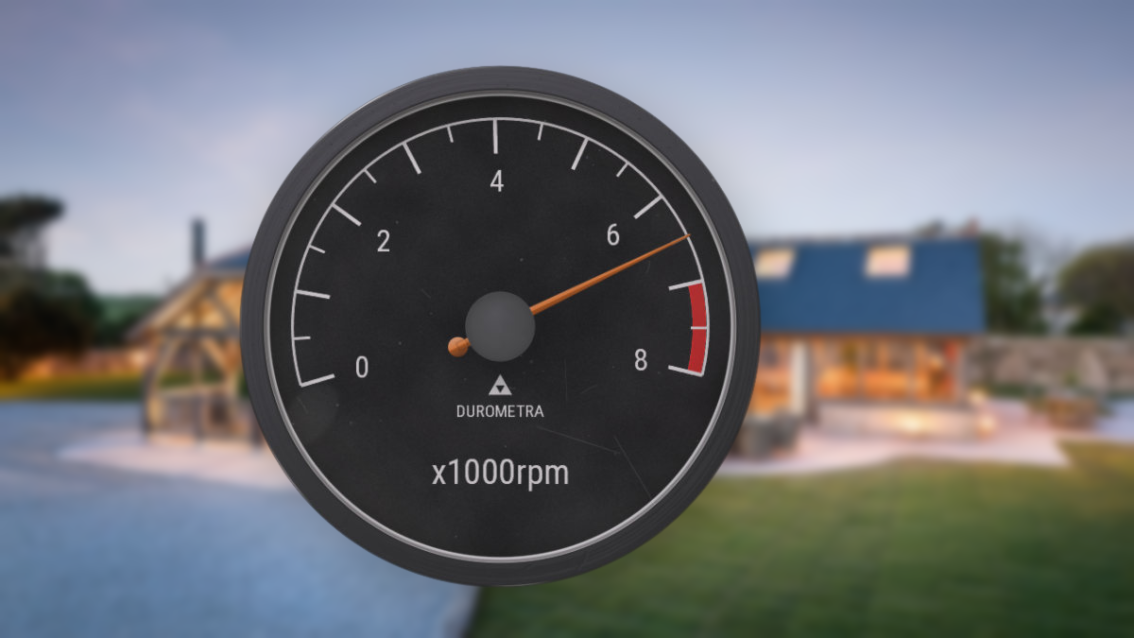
6500 rpm
